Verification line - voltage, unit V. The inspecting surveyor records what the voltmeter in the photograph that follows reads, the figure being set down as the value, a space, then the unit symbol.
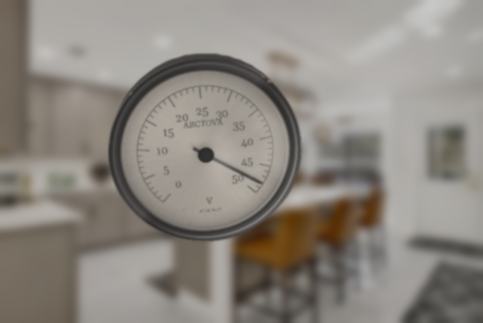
48 V
